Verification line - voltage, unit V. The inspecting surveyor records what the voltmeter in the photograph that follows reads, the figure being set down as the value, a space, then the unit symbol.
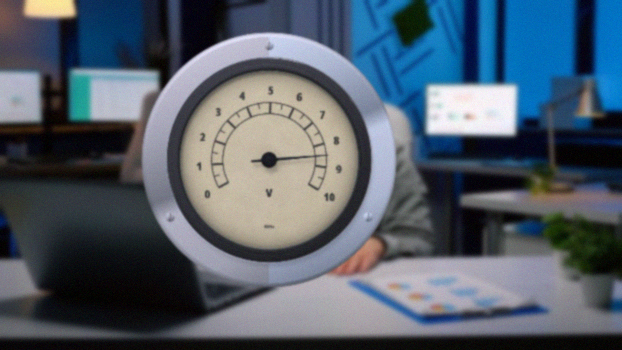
8.5 V
